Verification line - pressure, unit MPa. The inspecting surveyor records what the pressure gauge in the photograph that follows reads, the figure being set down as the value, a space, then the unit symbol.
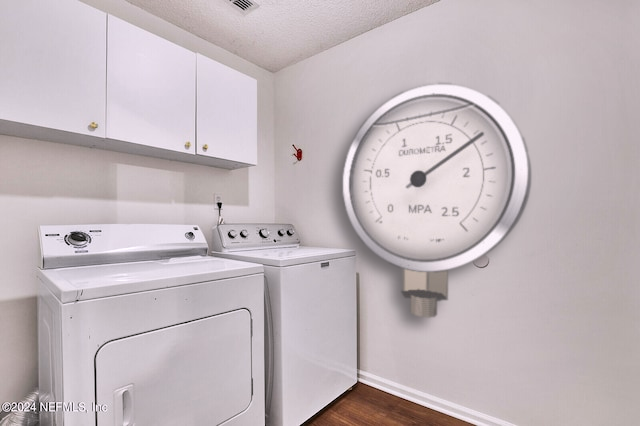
1.75 MPa
